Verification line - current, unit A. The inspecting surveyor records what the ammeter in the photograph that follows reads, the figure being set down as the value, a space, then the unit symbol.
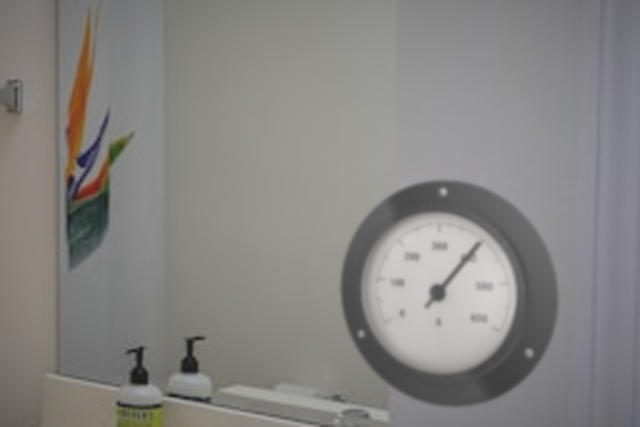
400 A
